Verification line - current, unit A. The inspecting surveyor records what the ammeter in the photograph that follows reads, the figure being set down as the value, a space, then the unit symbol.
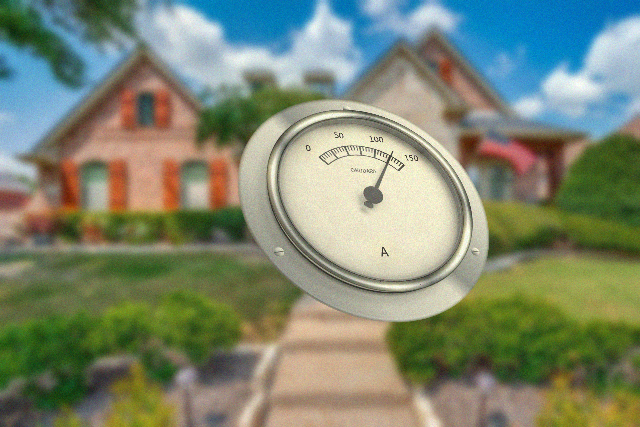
125 A
